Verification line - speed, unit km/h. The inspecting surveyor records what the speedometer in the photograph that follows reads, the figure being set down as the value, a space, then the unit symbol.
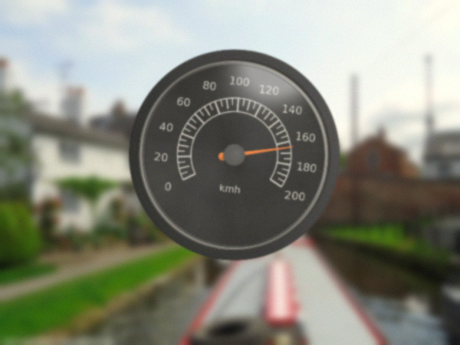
165 km/h
